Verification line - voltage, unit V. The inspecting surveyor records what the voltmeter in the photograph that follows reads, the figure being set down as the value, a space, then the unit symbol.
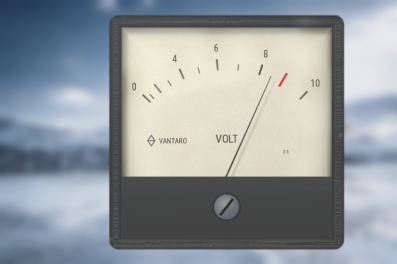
8.5 V
